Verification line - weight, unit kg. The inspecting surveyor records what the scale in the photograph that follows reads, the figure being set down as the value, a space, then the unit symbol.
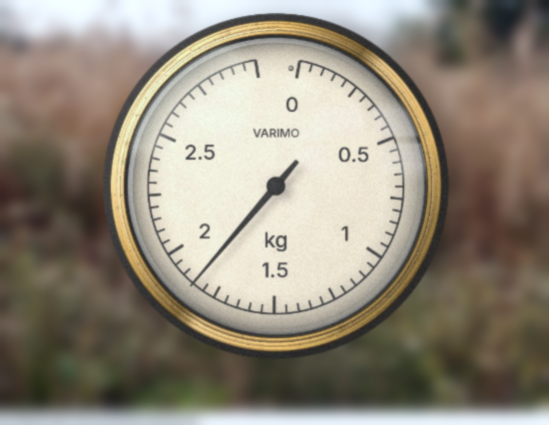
1.85 kg
